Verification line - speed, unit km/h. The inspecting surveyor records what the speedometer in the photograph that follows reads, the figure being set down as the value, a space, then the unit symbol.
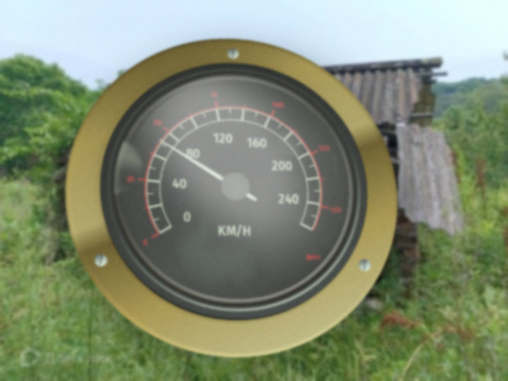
70 km/h
